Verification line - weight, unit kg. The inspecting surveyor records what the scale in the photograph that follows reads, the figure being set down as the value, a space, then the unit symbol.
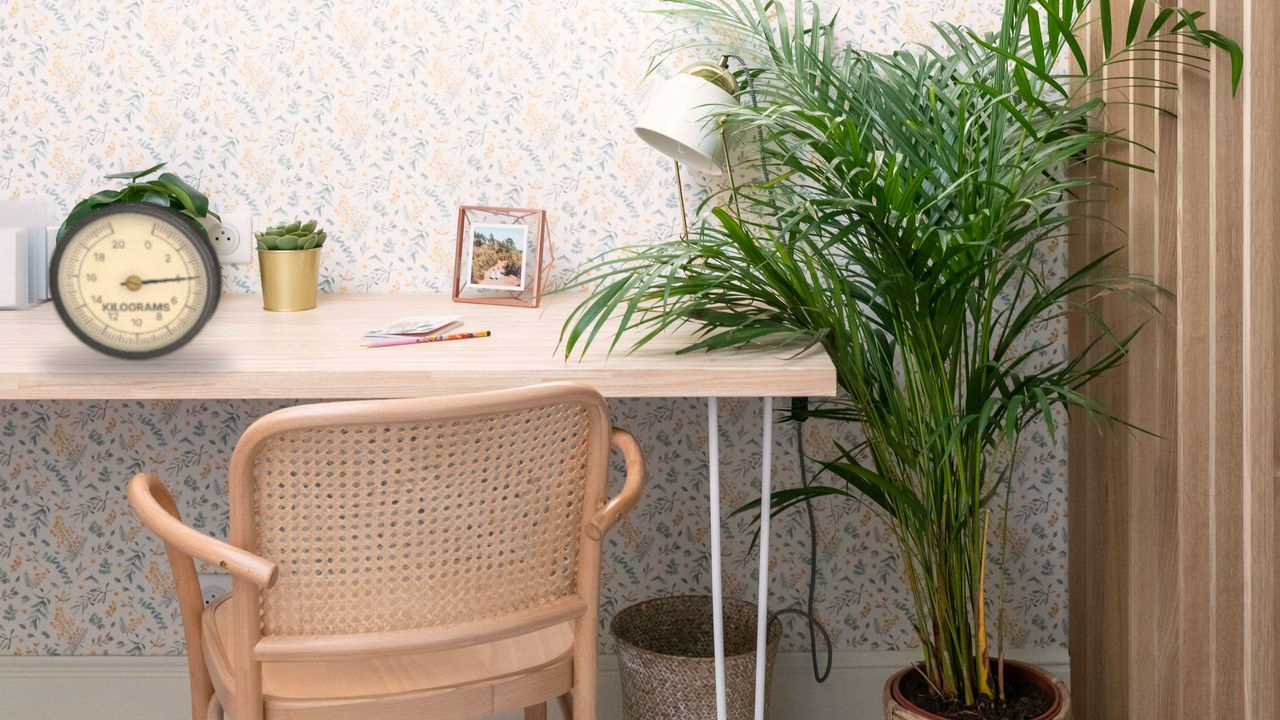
4 kg
